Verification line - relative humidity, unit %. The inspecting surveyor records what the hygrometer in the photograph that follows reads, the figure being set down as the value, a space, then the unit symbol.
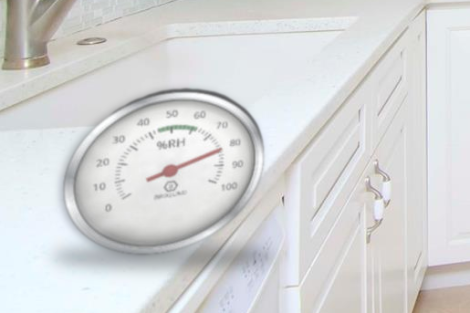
80 %
